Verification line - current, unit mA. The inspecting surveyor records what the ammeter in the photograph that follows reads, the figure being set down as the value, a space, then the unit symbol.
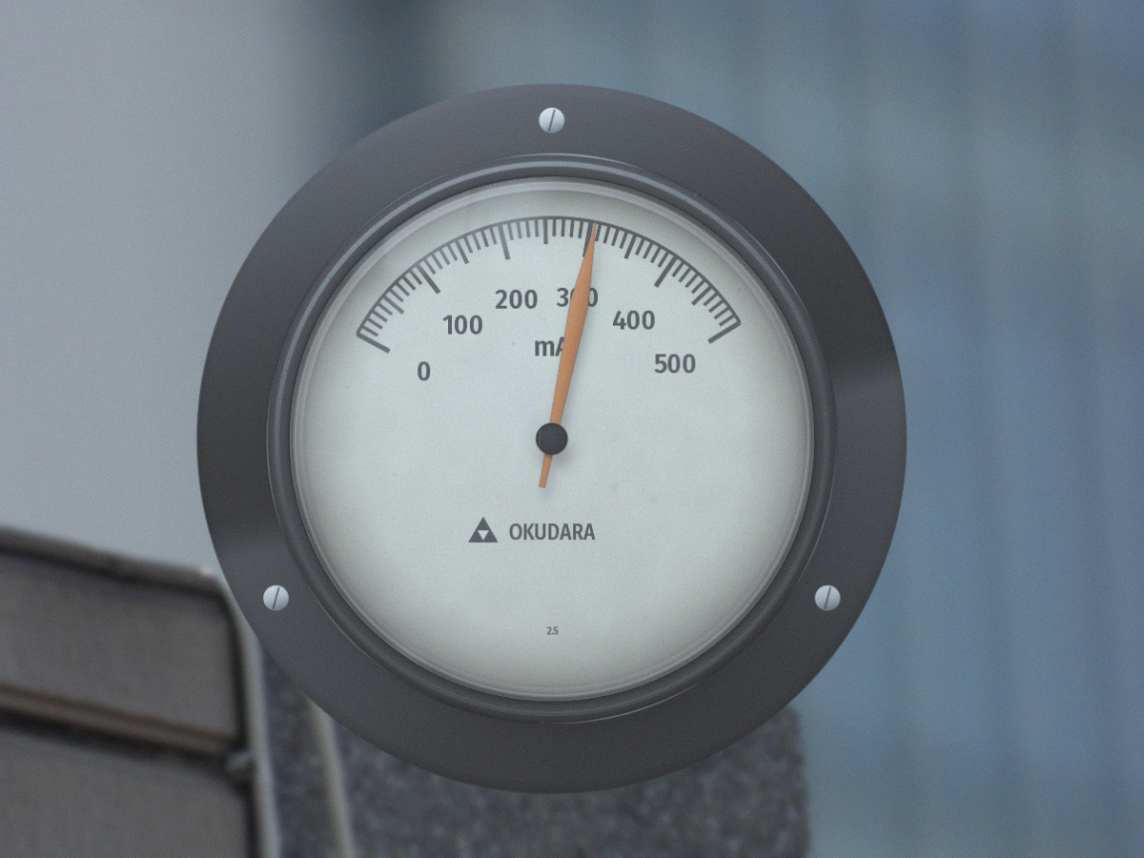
305 mA
